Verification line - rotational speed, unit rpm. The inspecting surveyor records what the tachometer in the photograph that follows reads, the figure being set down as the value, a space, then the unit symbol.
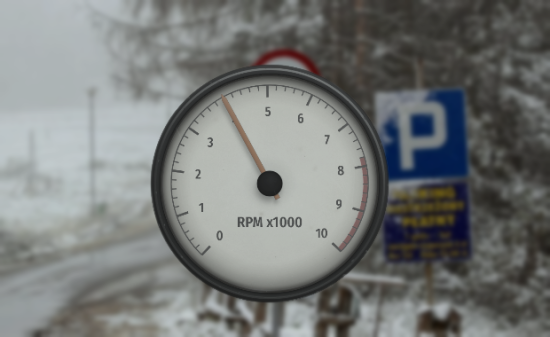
4000 rpm
